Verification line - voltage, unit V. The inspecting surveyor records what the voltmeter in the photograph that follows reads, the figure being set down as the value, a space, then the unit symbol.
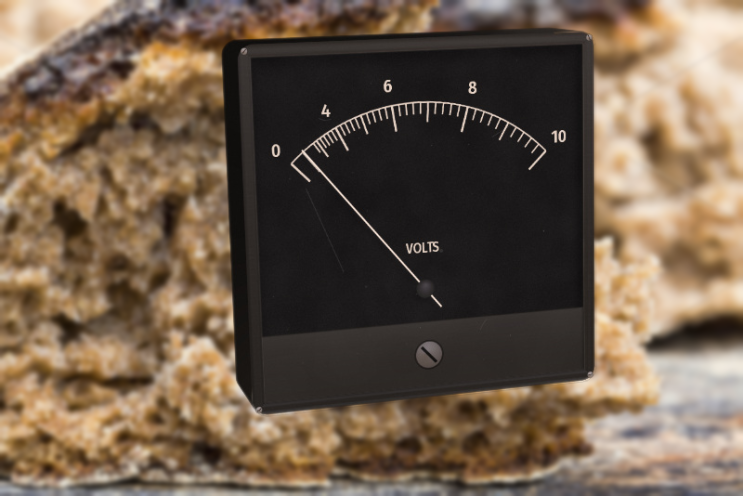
2 V
